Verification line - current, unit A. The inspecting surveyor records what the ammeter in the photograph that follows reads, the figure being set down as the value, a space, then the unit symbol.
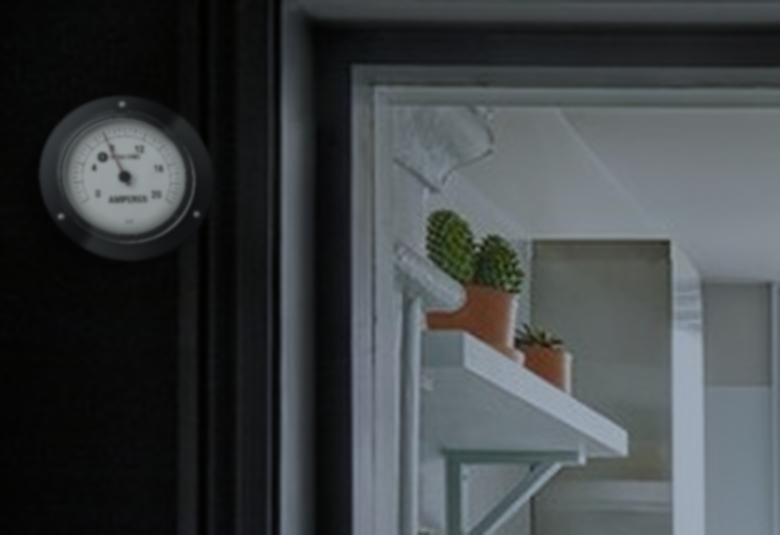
8 A
